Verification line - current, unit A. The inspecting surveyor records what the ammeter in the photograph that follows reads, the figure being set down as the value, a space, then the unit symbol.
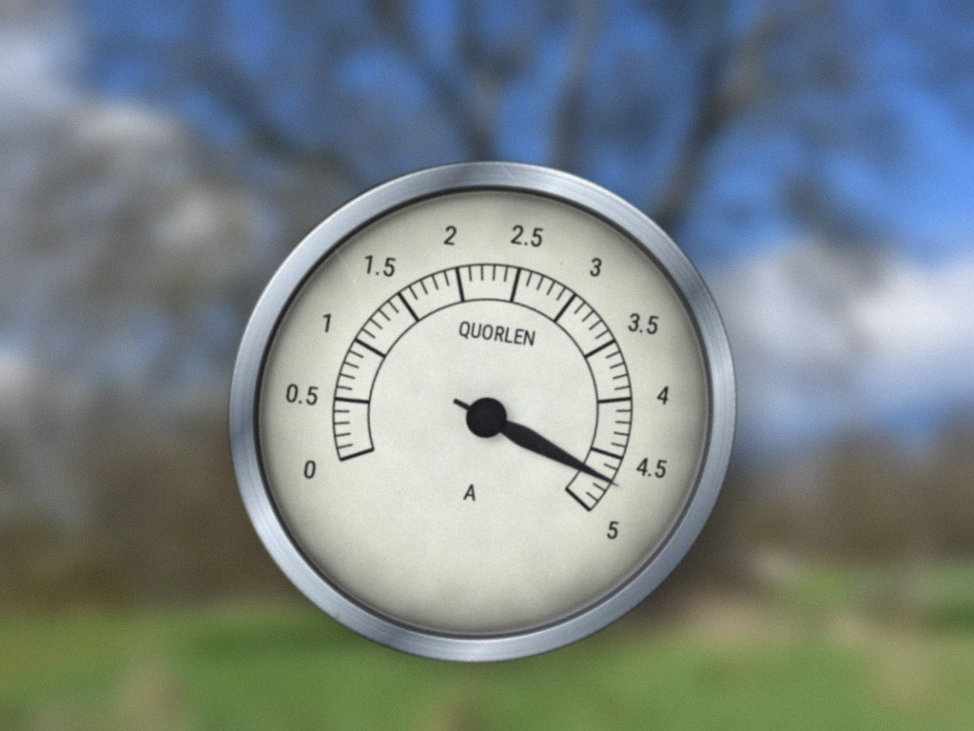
4.7 A
